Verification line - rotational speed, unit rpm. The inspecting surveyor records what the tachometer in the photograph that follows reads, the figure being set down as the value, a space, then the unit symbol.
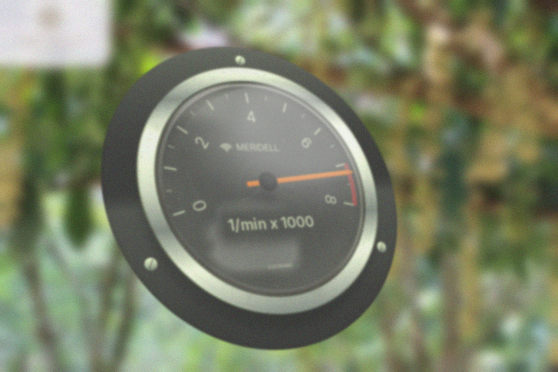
7250 rpm
